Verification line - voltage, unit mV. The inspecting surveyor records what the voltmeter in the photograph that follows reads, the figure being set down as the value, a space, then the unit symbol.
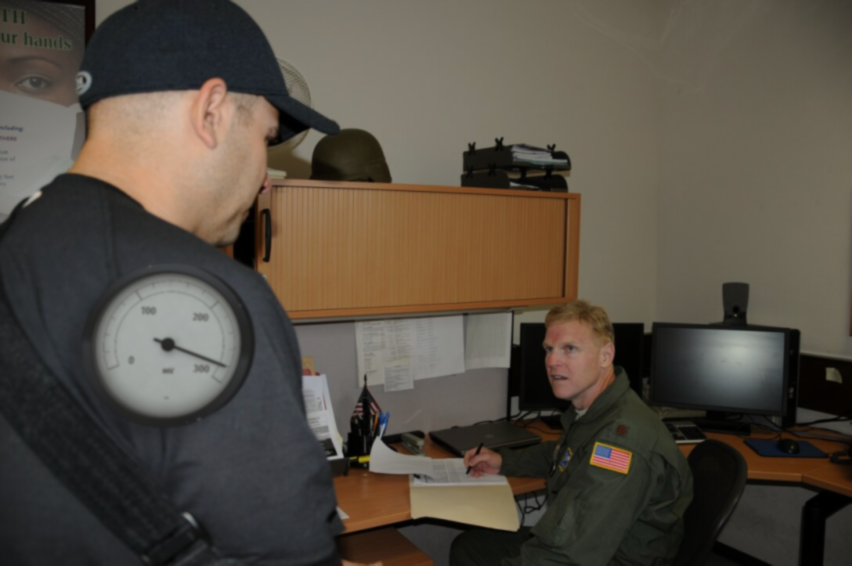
280 mV
